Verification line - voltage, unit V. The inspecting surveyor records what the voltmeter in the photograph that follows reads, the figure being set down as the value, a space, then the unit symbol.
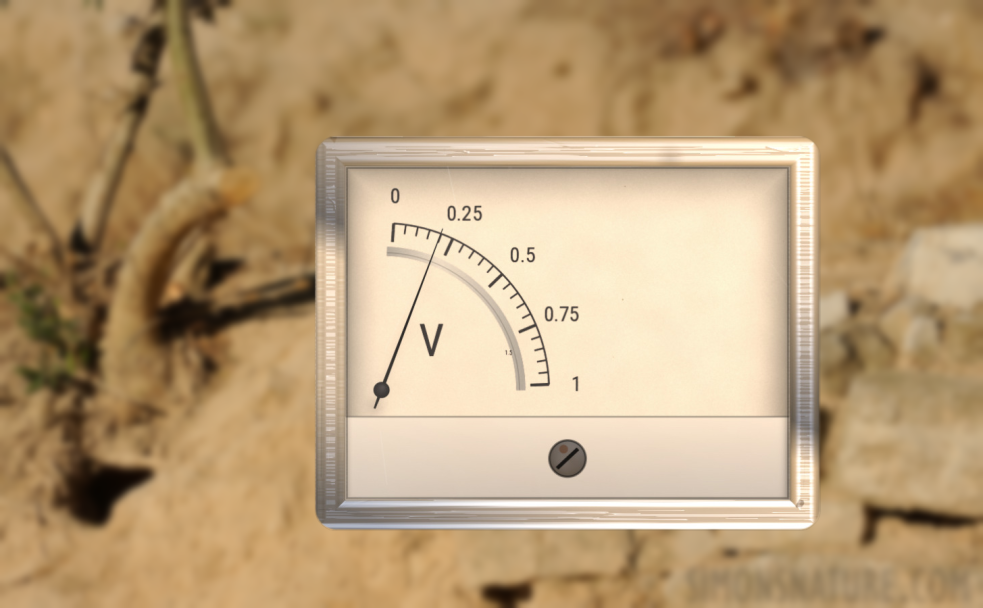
0.2 V
